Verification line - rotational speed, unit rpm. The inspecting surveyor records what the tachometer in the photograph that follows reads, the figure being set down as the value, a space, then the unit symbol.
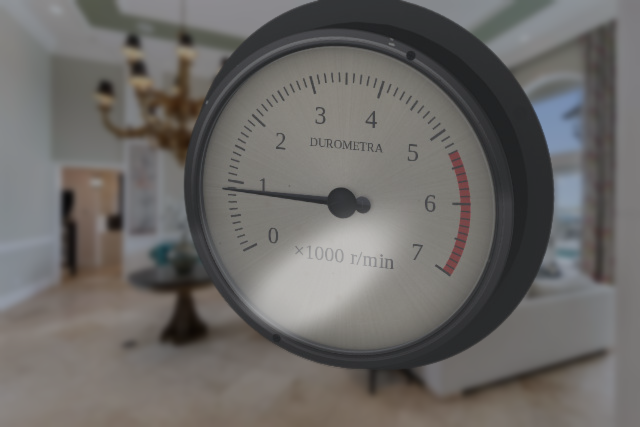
900 rpm
